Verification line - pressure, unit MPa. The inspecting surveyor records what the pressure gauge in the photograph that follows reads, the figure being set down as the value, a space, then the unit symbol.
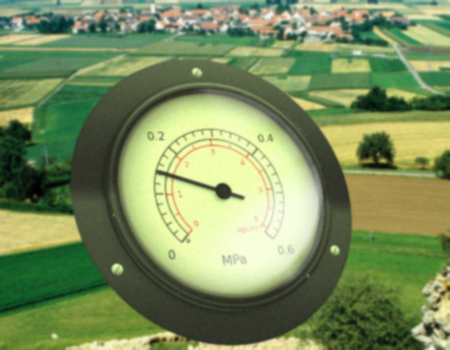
0.14 MPa
